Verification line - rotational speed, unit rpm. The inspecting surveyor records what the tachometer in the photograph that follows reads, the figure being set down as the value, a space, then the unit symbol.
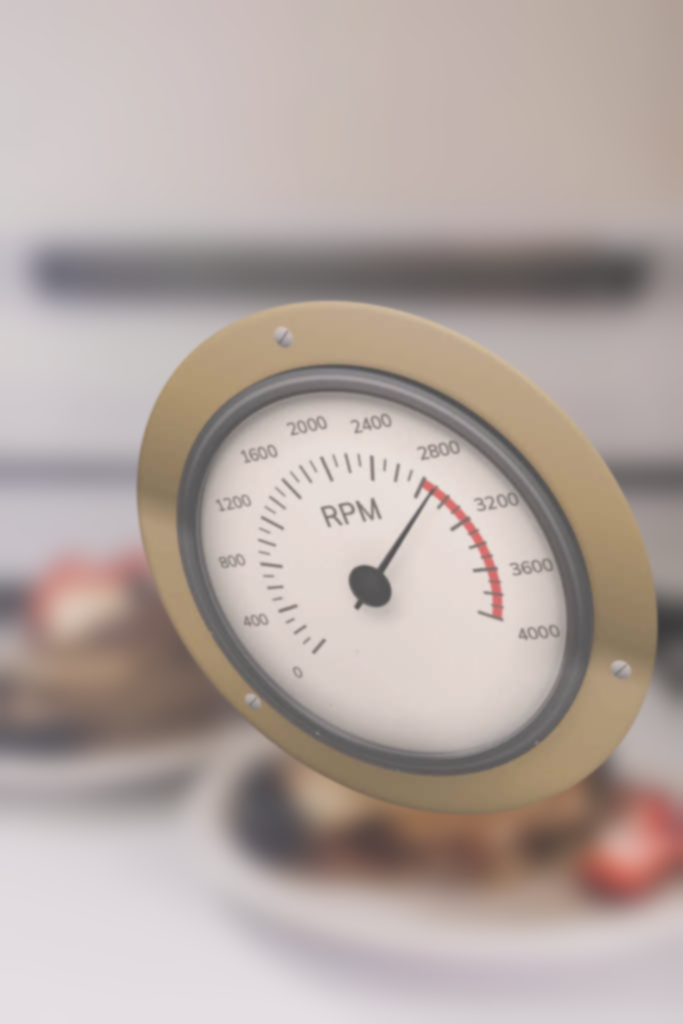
2900 rpm
